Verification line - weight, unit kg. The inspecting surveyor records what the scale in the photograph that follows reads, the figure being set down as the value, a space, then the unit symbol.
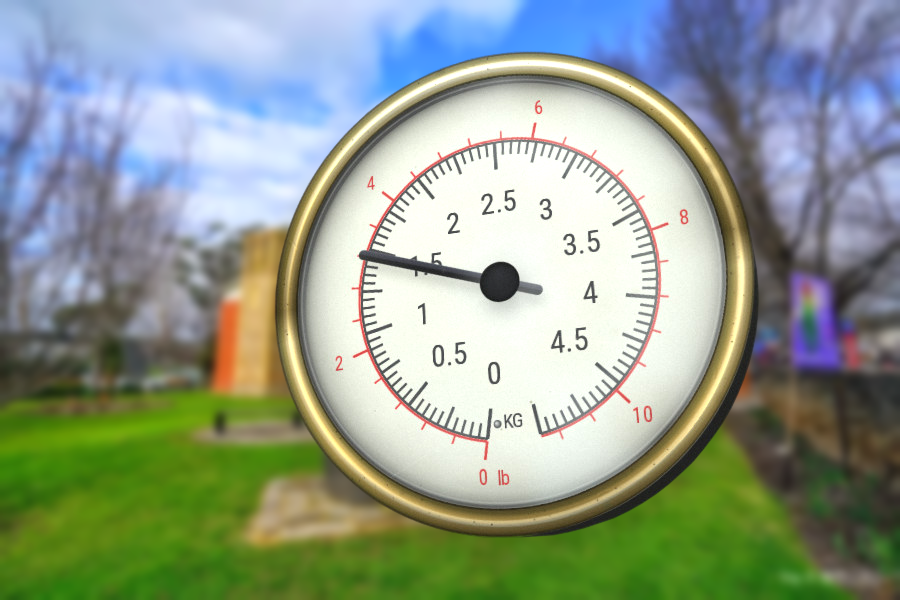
1.45 kg
